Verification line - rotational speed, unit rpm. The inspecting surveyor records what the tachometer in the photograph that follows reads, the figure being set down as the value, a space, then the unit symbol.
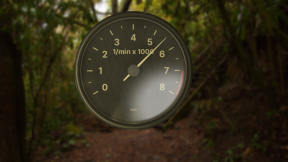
5500 rpm
